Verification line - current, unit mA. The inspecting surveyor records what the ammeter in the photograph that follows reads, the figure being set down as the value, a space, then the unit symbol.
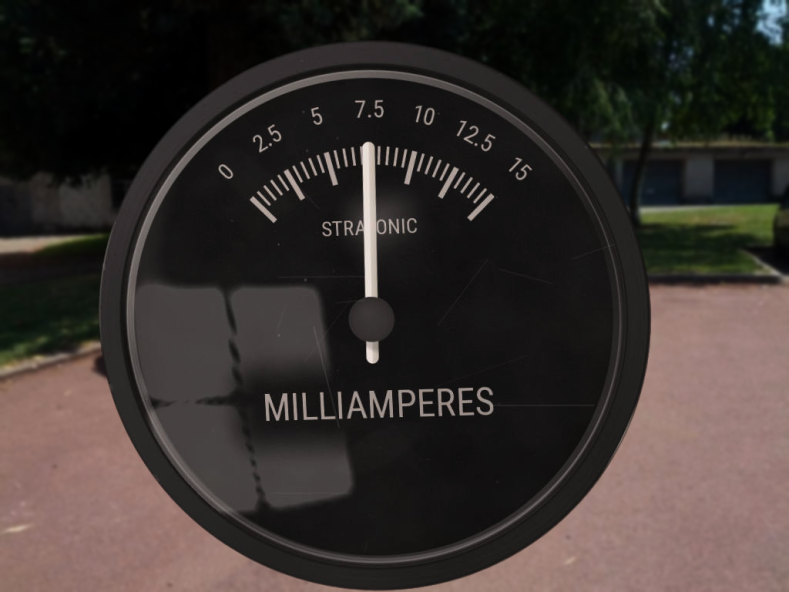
7.5 mA
